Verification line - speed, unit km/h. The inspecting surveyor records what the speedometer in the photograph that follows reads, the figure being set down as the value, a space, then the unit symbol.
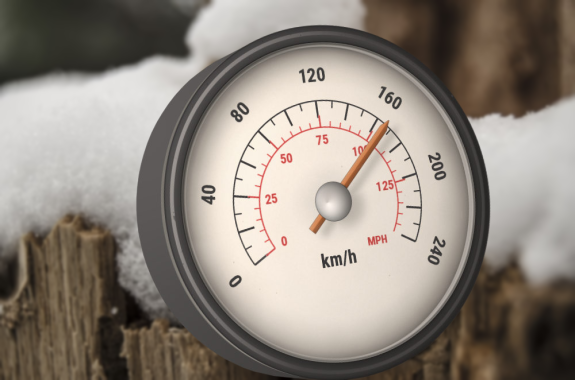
165 km/h
